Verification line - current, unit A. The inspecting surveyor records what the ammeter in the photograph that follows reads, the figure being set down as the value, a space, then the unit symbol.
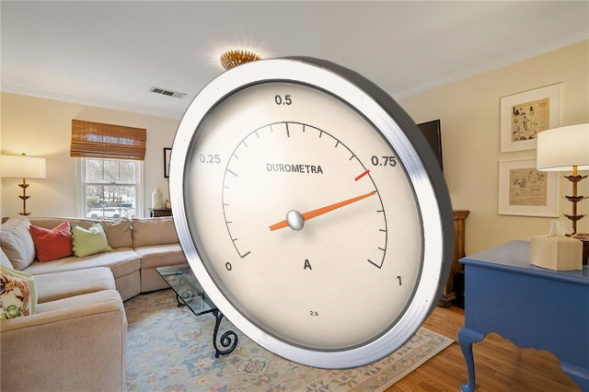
0.8 A
